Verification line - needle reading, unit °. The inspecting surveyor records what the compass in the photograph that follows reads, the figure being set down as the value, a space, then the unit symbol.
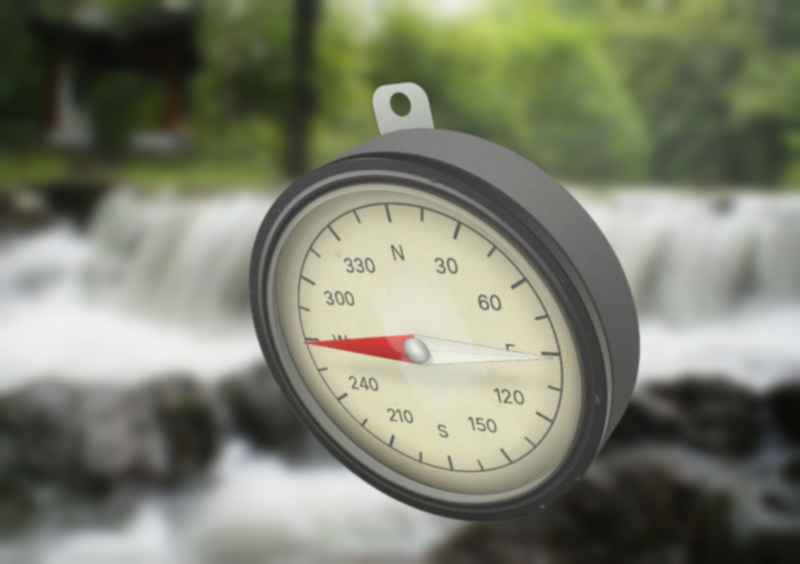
270 °
